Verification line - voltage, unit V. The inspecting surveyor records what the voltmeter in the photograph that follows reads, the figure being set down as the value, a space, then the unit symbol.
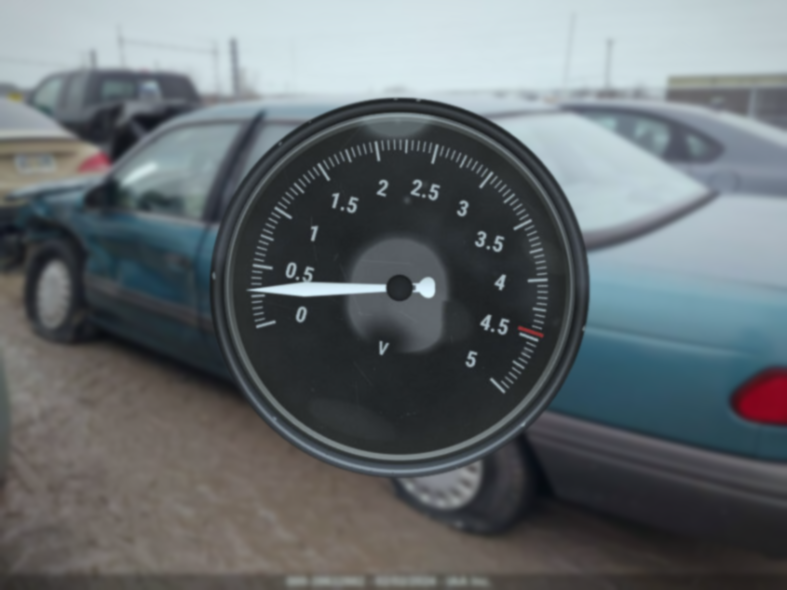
0.3 V
